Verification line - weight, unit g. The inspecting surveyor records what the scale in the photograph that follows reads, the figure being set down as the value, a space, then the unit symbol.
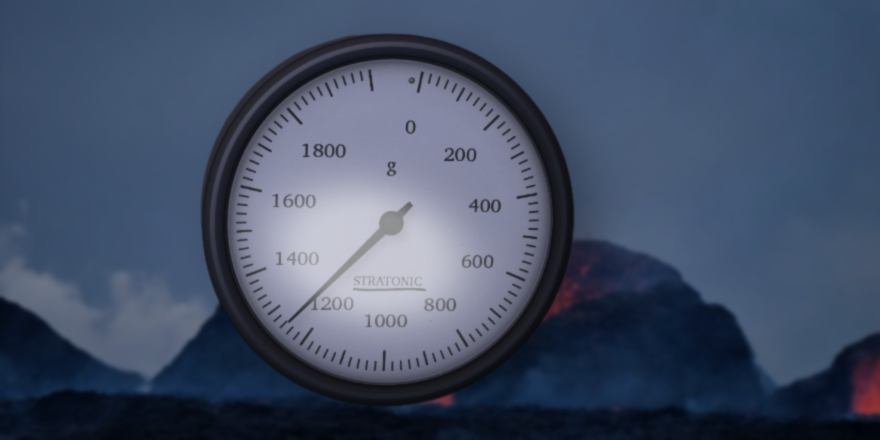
1260 g
